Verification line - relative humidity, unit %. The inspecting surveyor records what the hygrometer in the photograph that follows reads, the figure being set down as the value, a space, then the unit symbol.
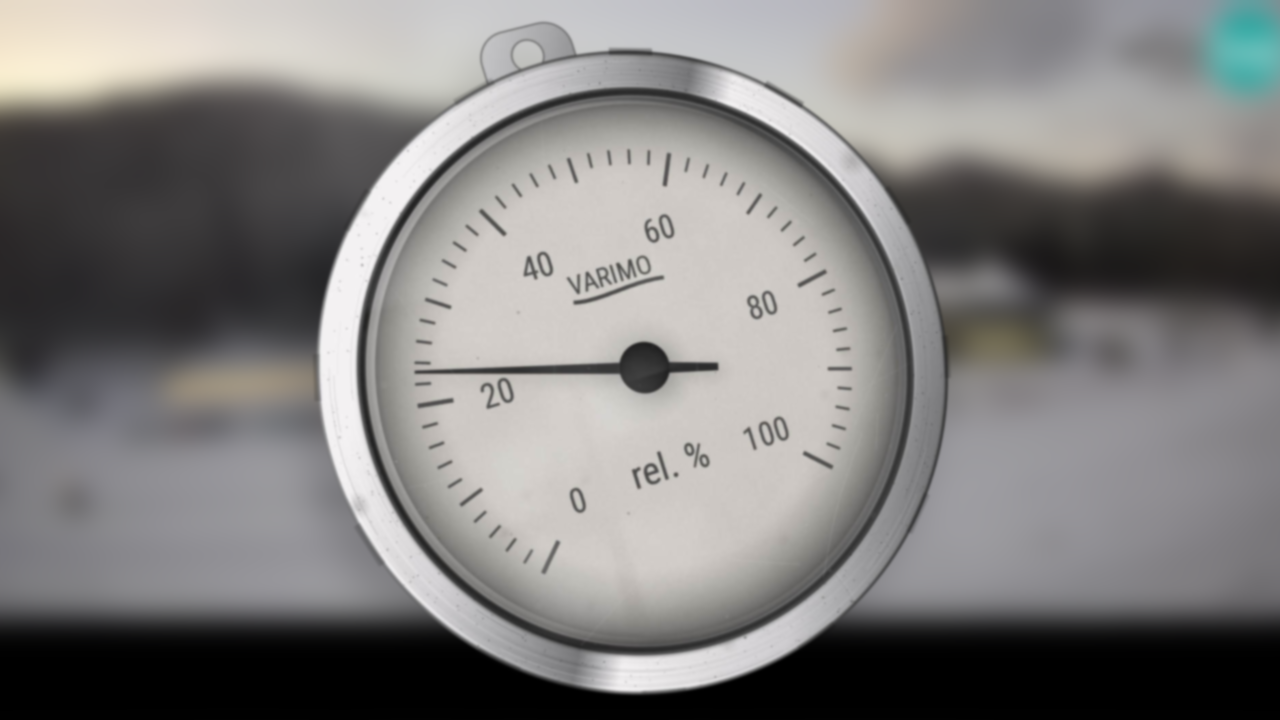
23 %
